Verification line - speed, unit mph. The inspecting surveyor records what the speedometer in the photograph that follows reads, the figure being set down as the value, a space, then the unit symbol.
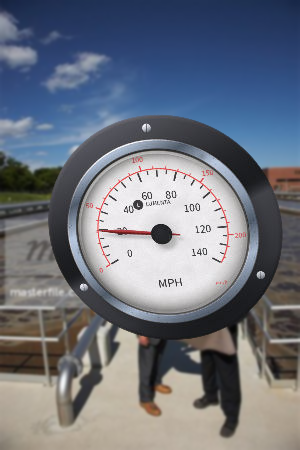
20 mph
